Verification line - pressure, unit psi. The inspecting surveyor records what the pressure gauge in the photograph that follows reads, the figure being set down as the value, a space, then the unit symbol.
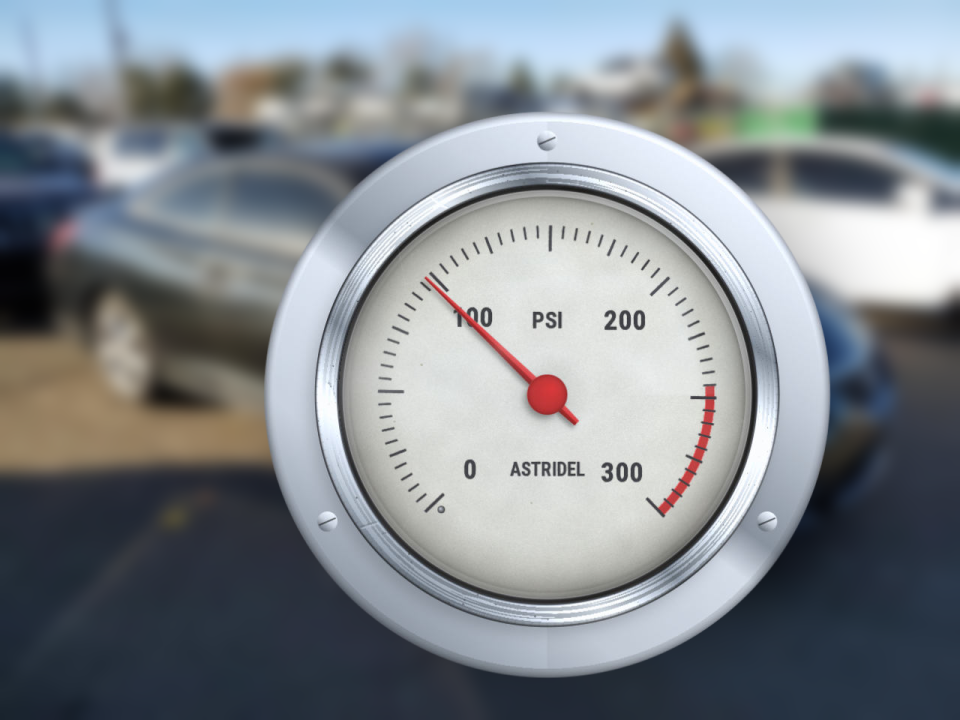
97.5 psi
